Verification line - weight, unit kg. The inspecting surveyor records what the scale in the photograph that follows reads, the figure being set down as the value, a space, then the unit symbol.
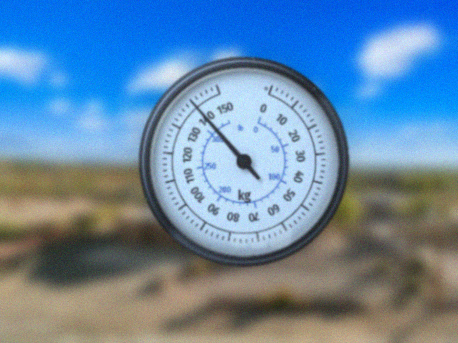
140 kg
